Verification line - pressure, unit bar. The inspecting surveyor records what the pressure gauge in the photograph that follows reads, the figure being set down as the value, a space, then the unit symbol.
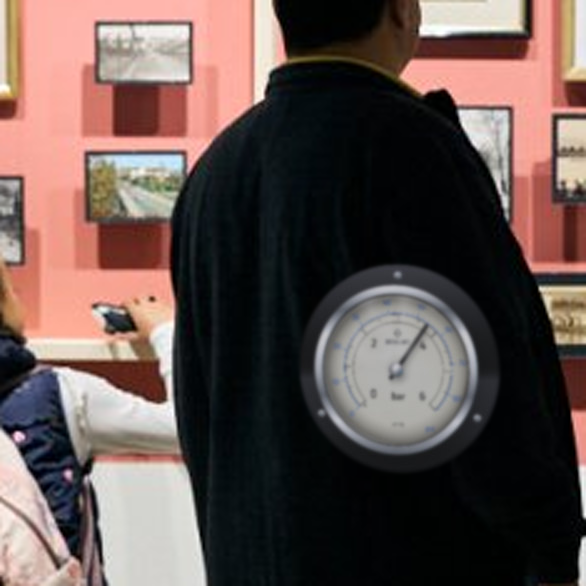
3.75 bar
